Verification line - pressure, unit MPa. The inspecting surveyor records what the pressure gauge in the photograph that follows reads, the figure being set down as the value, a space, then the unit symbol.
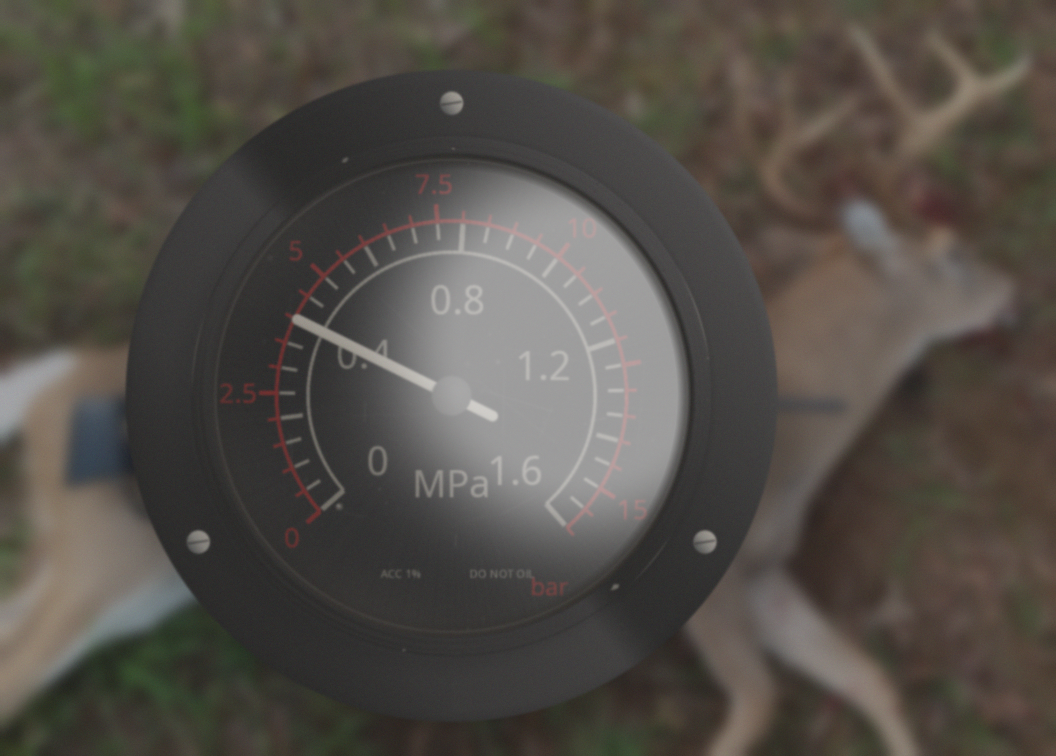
0.4 MPa
